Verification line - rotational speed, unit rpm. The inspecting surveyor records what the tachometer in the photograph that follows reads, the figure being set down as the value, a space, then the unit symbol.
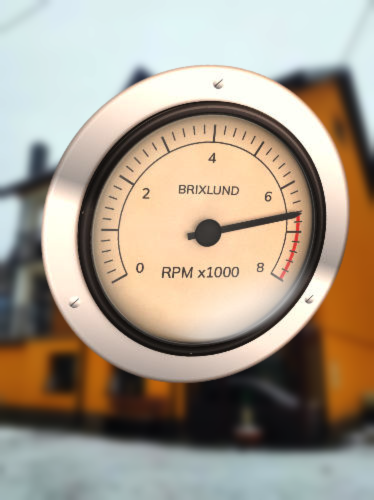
6600 rpm
